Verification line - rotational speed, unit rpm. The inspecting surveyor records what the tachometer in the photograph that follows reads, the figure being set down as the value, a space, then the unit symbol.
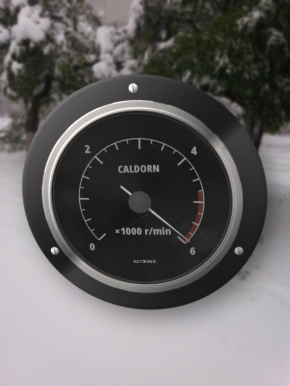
5875 rpm
